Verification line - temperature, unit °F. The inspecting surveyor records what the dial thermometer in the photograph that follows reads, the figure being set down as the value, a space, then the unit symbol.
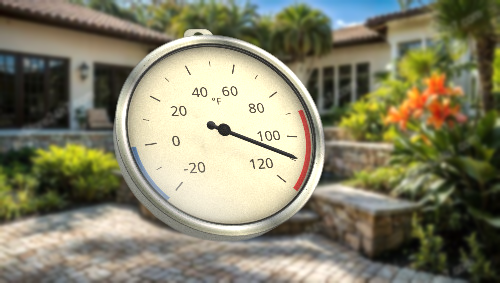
110 °F
